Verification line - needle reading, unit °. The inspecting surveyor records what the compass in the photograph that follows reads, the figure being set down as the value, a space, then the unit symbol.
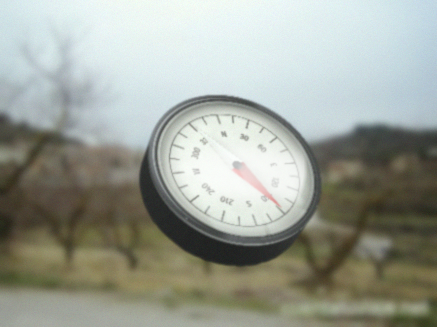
150 °
